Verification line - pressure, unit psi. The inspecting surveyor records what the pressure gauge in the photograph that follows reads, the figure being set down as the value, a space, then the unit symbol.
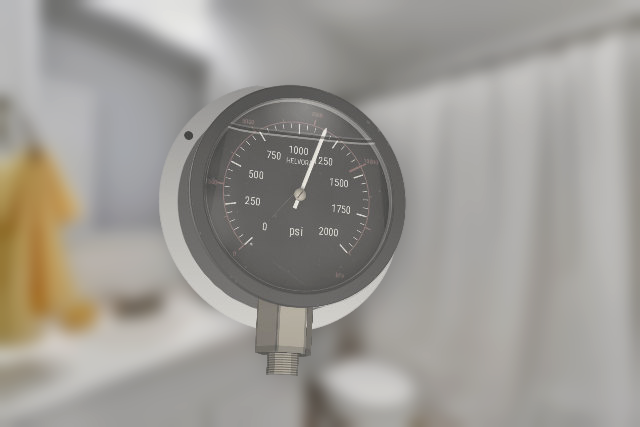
1150 psi
